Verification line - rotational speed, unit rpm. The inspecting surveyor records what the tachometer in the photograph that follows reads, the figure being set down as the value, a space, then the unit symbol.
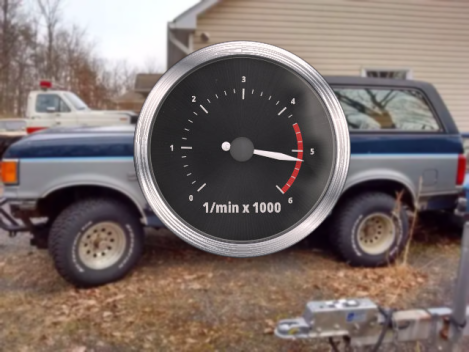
5200 rpm
